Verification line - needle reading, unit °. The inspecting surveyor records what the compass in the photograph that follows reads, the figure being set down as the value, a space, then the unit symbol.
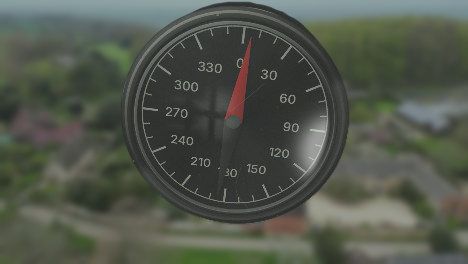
5 °
